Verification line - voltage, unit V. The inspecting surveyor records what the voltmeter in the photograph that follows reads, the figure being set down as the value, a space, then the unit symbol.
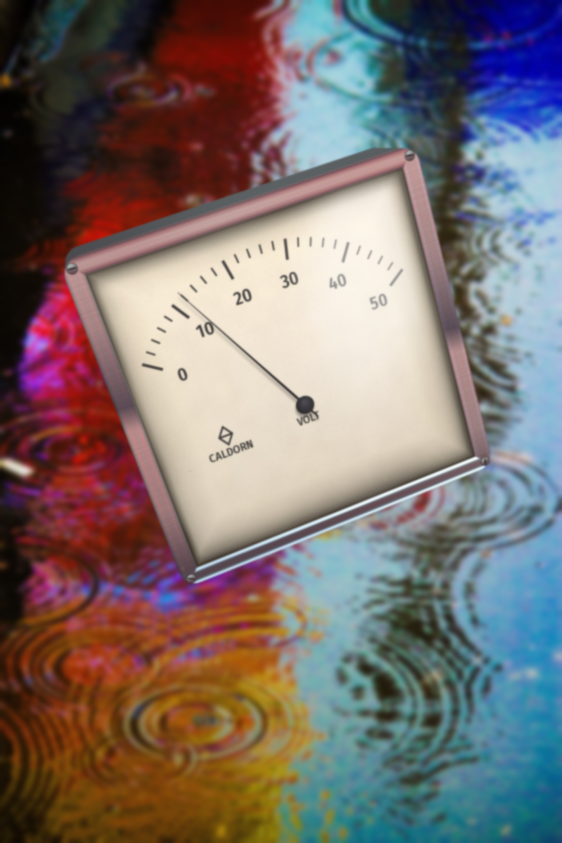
12 V
